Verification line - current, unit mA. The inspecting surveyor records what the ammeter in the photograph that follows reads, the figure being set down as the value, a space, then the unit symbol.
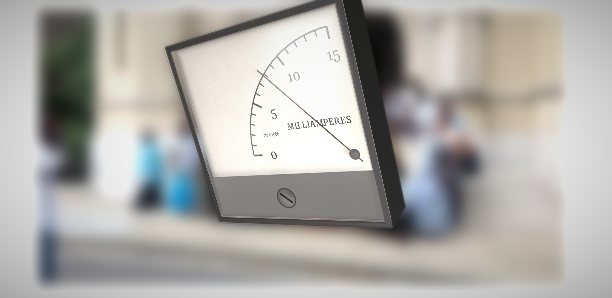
8 mA
